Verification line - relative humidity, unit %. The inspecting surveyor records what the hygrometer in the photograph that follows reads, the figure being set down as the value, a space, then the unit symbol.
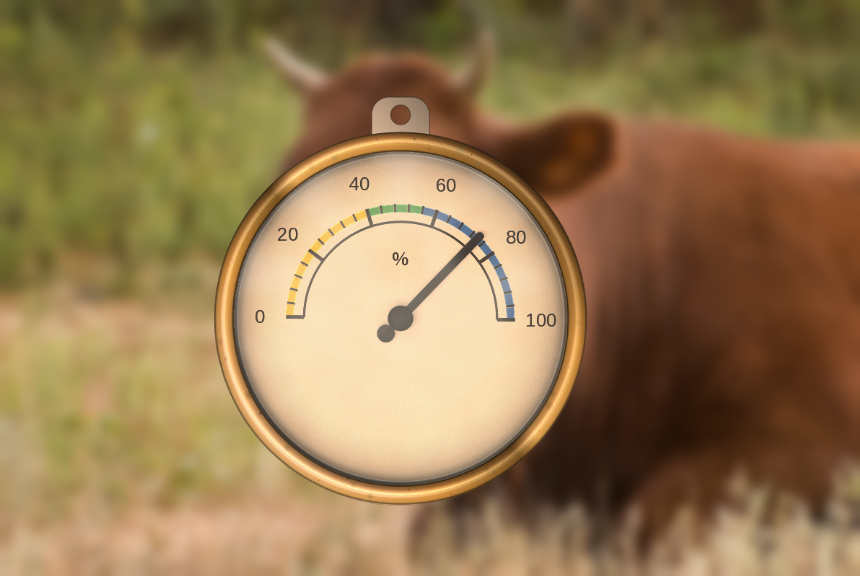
74 %
